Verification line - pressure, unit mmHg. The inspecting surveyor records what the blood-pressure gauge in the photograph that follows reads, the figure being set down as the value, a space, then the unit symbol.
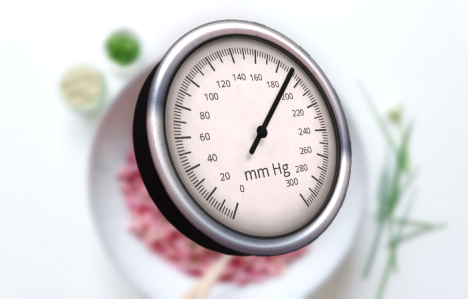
190 mmHg
